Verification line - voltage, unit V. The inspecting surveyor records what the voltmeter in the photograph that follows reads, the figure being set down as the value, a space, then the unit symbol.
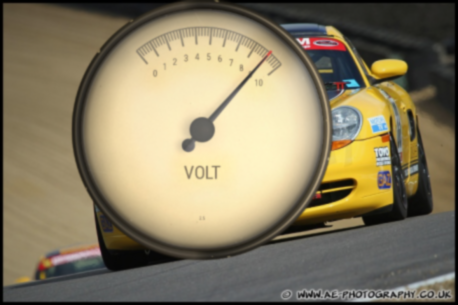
9 V
